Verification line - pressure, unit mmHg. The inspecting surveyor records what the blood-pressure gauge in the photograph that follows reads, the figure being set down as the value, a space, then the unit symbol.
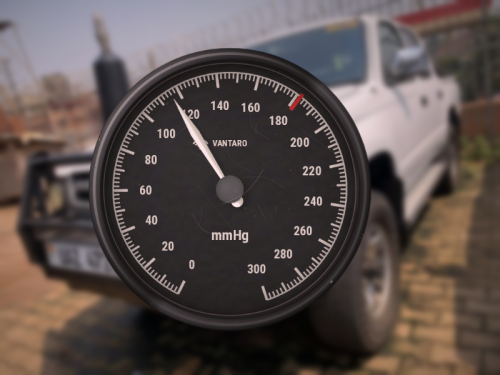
116 mmHg
